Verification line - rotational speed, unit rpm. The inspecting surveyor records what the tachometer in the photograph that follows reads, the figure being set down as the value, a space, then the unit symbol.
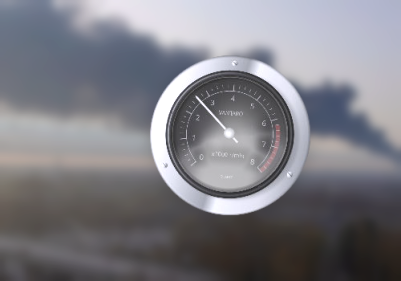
2600 rpm
